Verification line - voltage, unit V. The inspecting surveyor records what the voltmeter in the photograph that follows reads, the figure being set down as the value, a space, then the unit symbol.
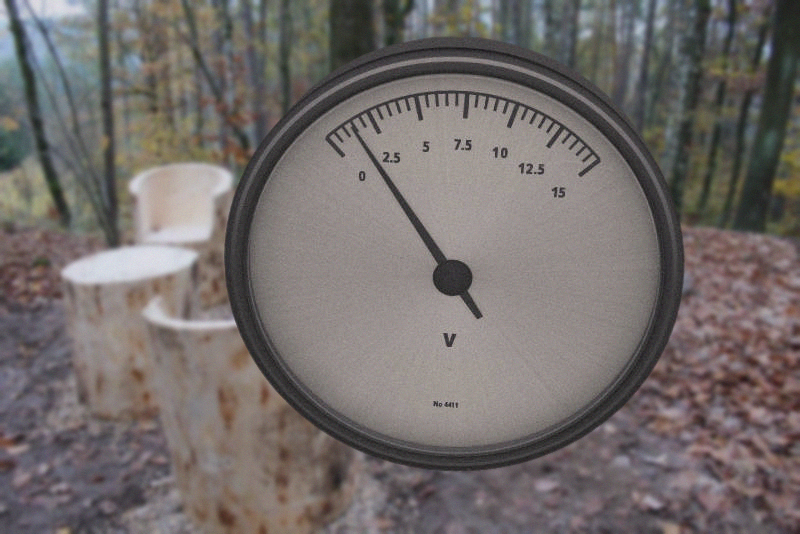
1.5 V
